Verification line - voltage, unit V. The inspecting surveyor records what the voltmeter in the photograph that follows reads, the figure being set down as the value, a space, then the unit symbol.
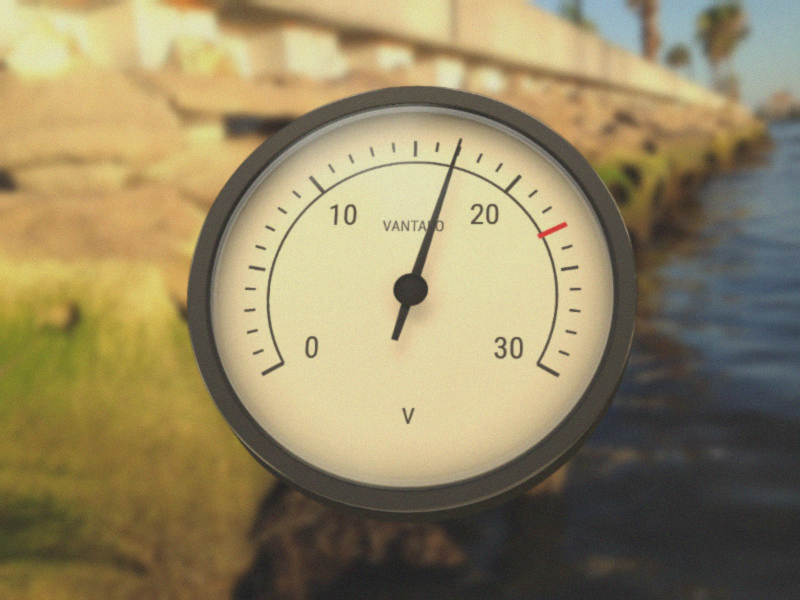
17 V
